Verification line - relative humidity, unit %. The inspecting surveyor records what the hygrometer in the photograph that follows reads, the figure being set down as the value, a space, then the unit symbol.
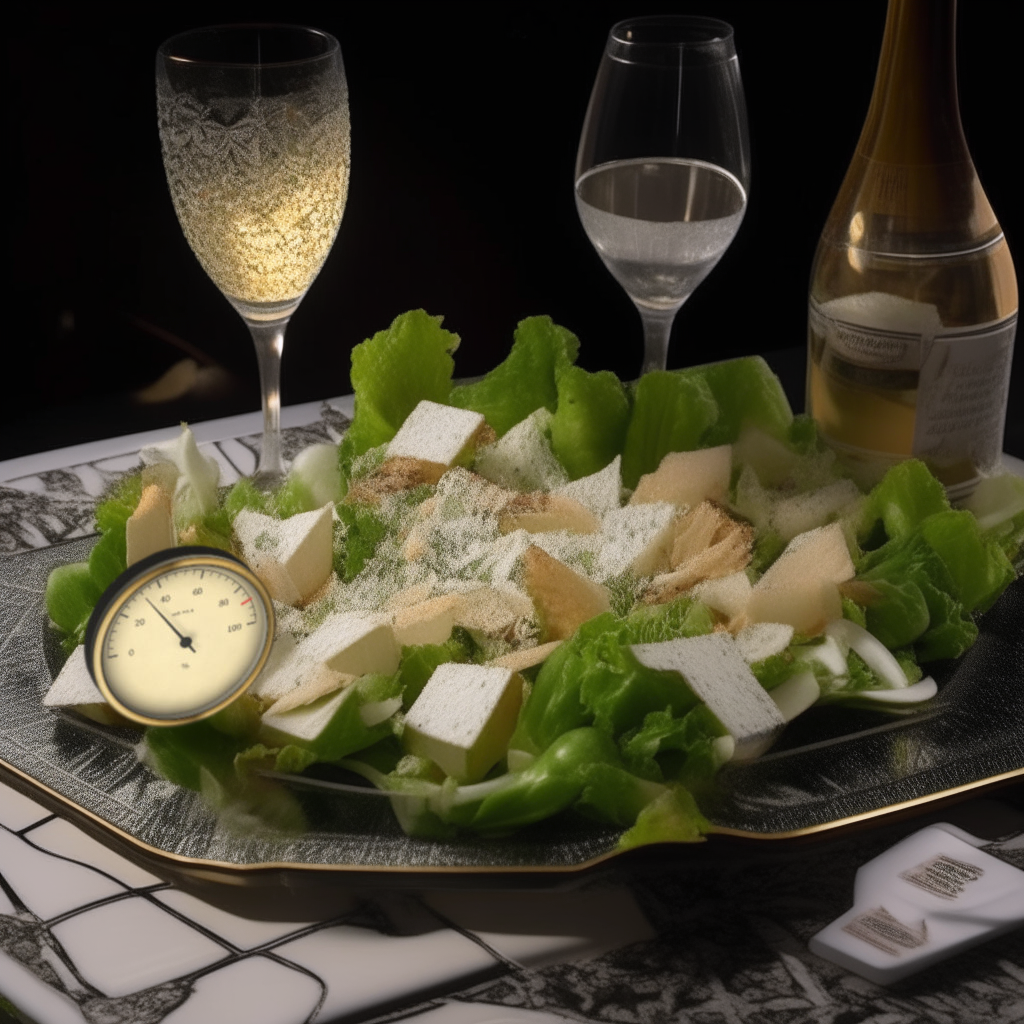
32 %
